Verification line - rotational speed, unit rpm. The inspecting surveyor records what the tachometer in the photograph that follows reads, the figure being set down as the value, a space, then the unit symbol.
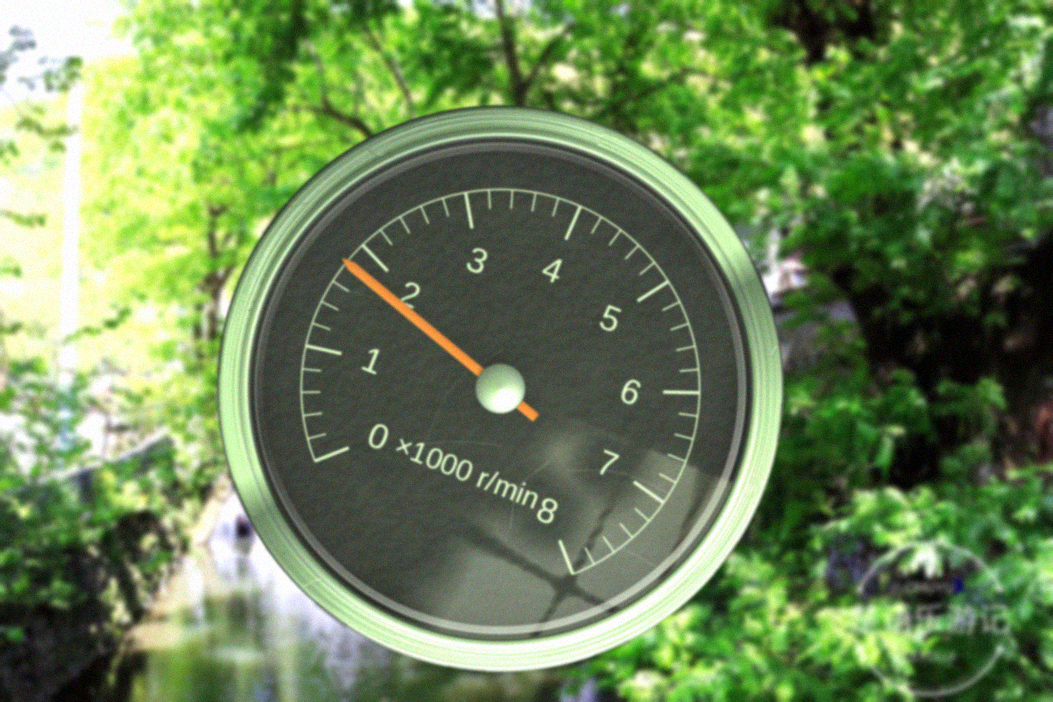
1800 rpm
